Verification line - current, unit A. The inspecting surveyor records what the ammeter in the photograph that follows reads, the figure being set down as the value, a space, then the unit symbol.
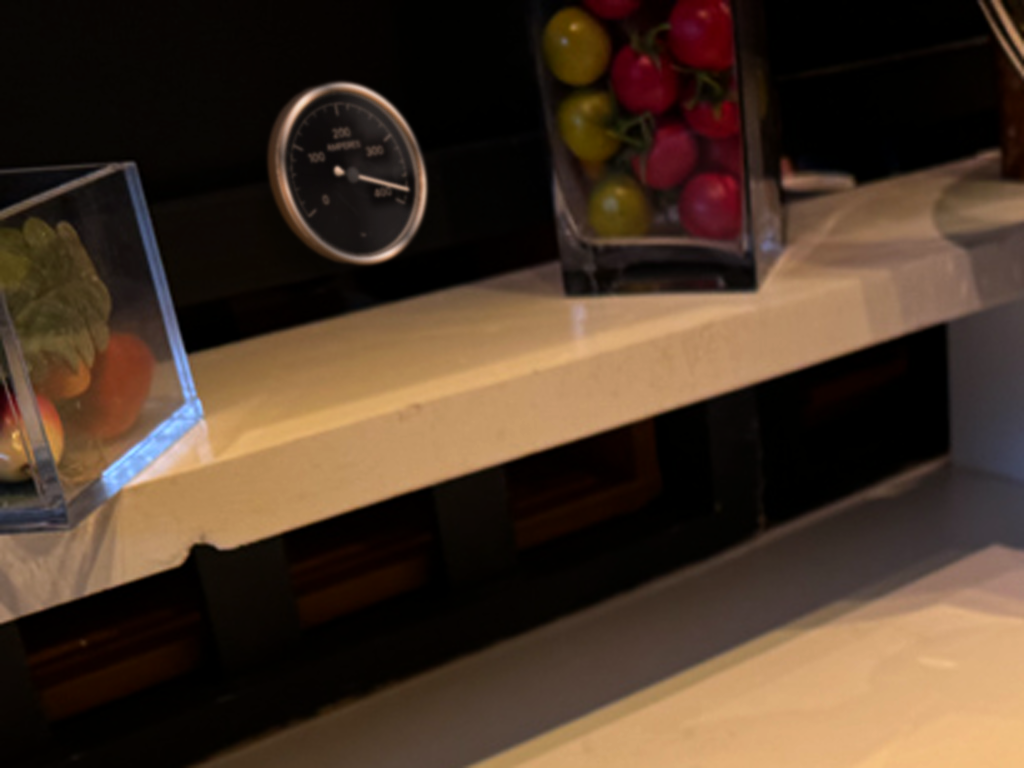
380 A
